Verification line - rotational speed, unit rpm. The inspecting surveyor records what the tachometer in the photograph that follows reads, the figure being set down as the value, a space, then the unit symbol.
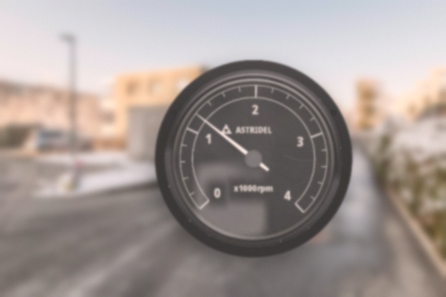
1200 rpm
